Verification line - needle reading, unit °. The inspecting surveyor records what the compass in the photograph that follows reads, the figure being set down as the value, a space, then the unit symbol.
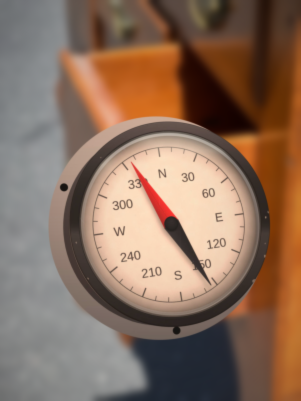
335 °
